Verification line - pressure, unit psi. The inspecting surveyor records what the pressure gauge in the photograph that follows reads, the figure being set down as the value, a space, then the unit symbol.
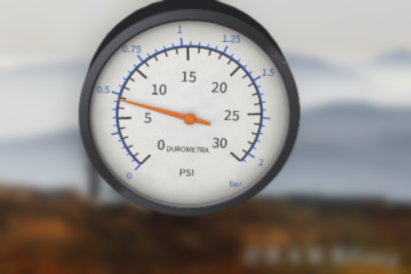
7 psi
